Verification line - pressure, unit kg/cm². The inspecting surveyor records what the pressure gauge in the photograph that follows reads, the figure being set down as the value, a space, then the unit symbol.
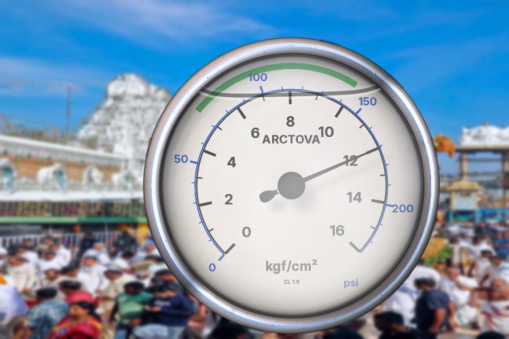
12 kg/cm²
